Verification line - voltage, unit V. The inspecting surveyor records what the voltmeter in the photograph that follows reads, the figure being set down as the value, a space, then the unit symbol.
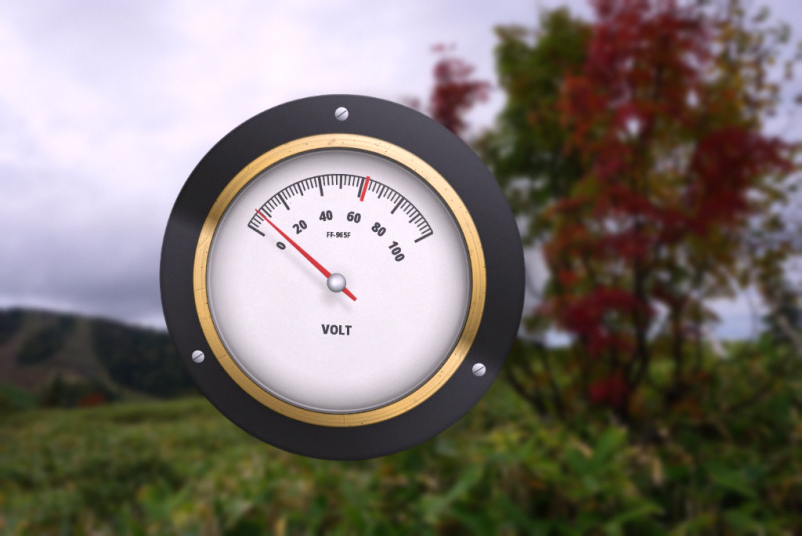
8 V
